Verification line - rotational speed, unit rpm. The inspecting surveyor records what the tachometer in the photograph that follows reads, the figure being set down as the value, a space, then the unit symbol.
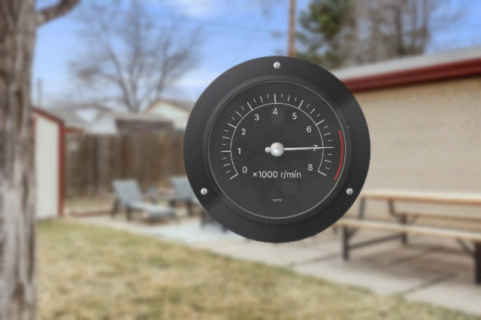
7000 rpm
